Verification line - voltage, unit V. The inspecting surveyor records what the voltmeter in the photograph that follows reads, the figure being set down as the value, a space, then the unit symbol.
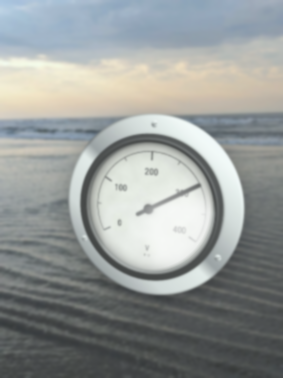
300 V
